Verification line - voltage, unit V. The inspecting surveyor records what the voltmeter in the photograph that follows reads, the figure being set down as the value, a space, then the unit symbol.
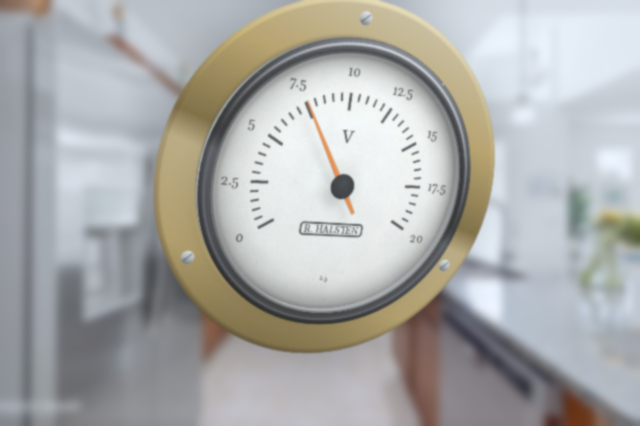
7.5 V
